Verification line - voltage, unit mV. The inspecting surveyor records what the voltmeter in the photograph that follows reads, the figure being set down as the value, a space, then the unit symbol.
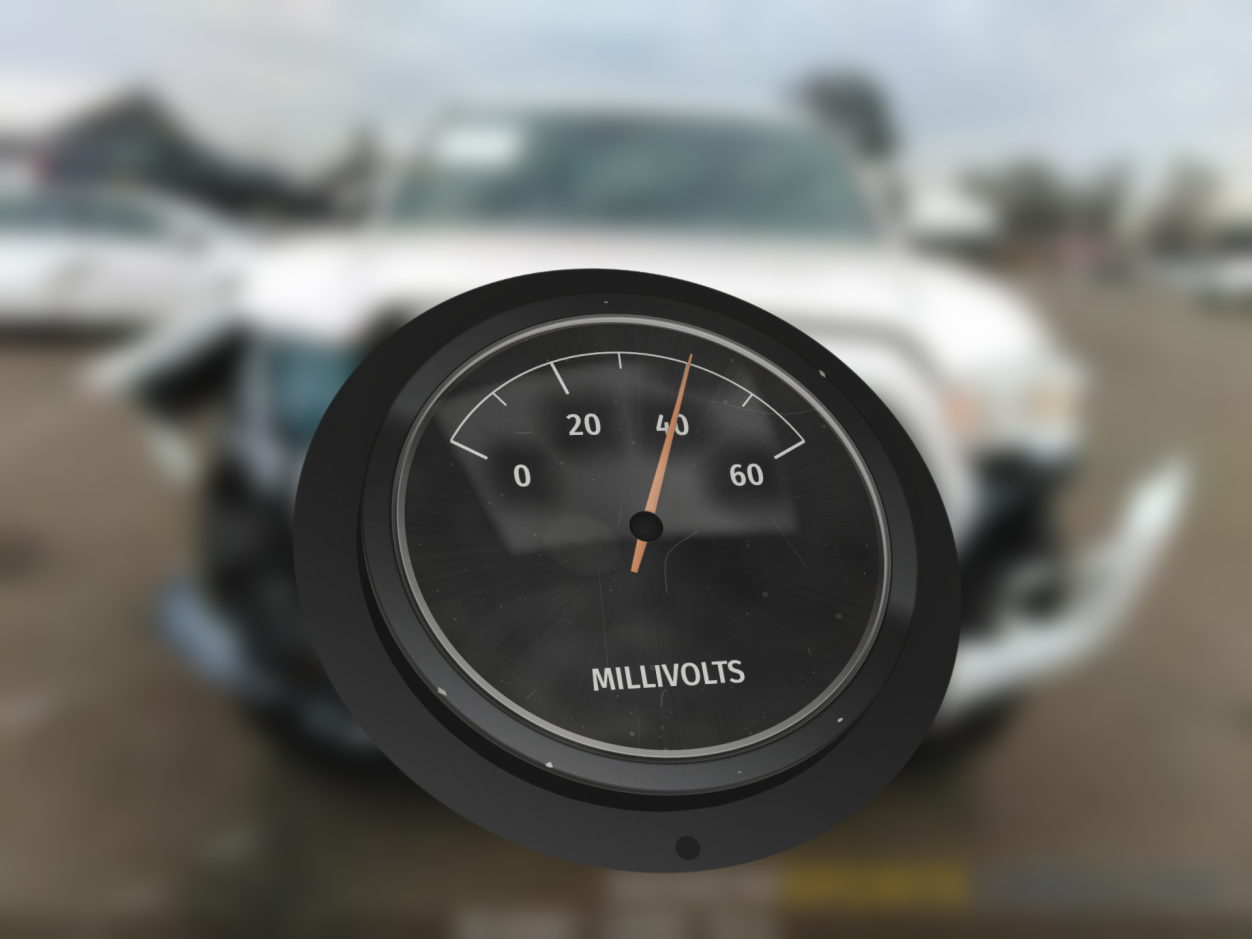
40 mV
